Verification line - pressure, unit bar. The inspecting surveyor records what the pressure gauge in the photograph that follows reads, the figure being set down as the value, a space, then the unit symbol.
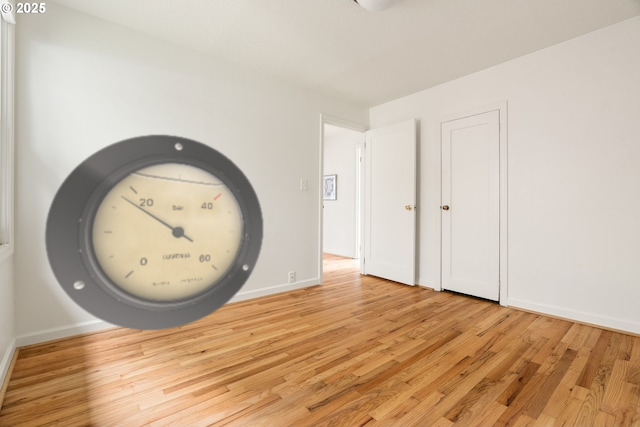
17.5 bar
